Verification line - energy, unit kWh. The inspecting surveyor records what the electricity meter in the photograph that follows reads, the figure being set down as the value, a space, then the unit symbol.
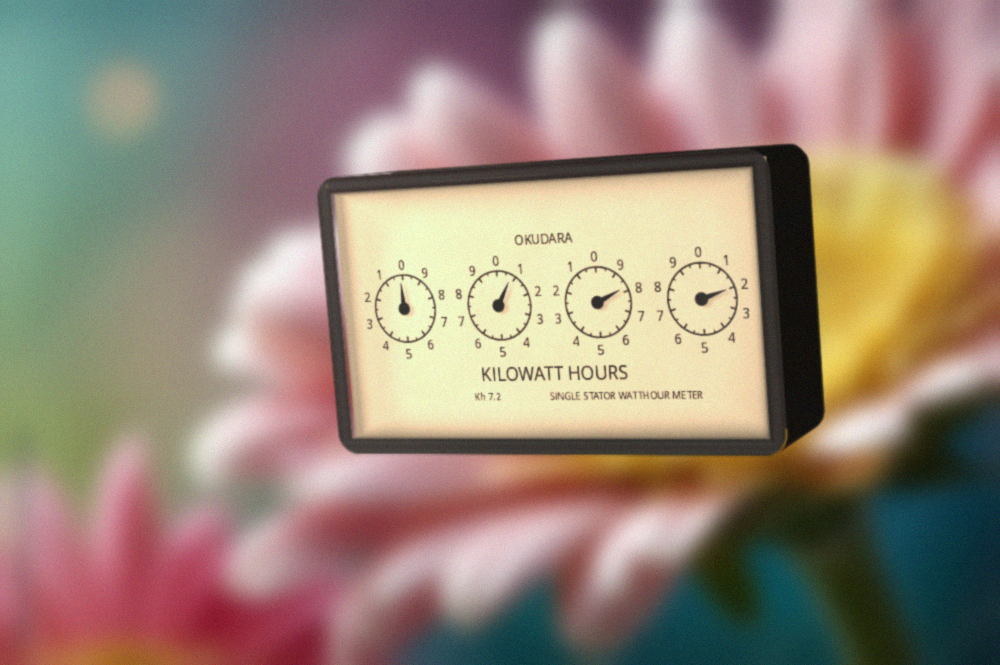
82 kWh
